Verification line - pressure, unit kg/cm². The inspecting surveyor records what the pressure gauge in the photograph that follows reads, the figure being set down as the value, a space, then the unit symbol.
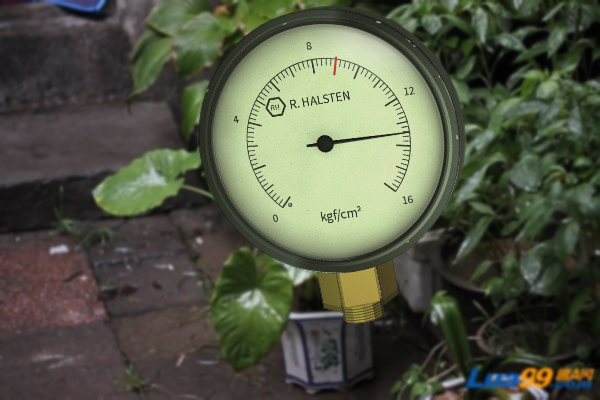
13.4 kg/cm²
